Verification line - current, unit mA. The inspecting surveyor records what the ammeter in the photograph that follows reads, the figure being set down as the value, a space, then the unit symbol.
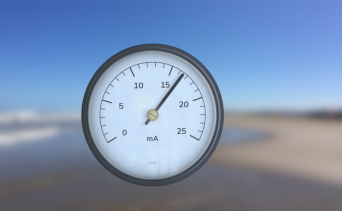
16.5 mA
